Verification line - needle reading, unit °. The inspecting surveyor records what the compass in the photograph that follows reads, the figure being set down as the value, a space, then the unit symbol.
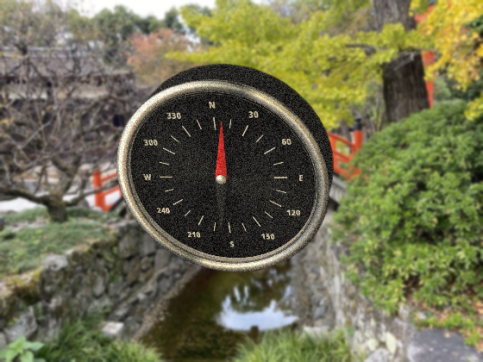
7.5 °
